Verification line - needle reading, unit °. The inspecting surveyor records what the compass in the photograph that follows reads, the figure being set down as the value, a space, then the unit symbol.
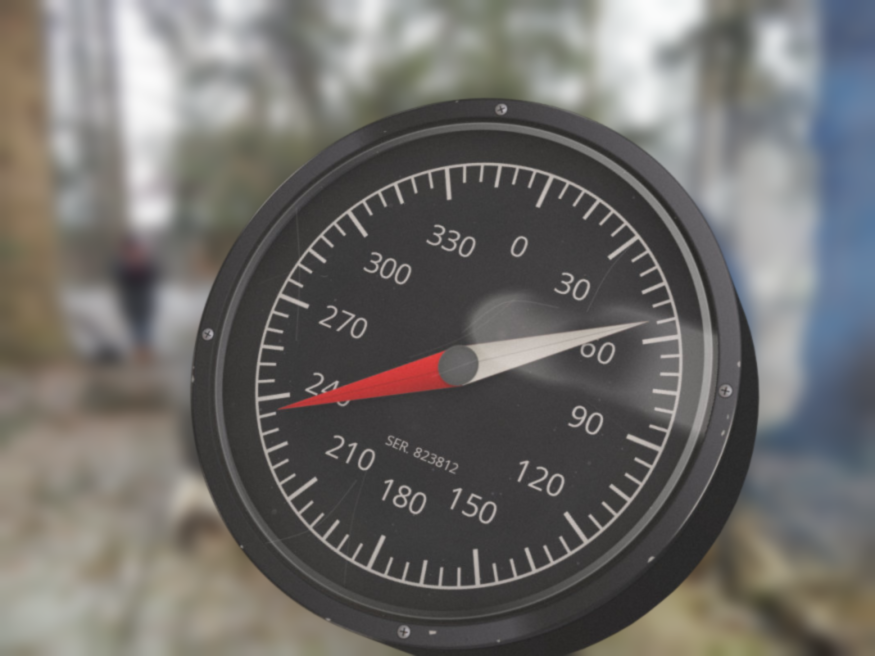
235 °
